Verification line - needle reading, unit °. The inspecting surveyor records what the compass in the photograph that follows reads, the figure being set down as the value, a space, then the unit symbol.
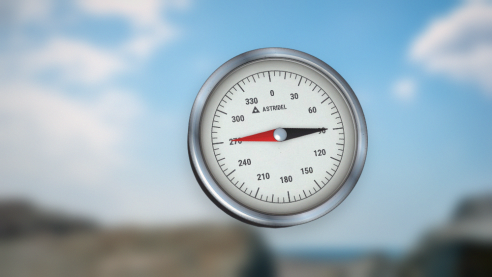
270 °
